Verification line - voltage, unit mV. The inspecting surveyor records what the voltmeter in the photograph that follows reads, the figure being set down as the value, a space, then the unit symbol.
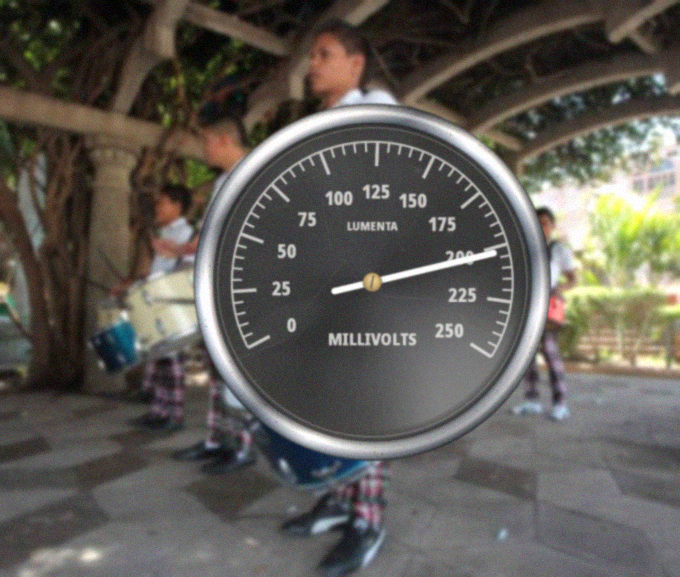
202.5 mV
